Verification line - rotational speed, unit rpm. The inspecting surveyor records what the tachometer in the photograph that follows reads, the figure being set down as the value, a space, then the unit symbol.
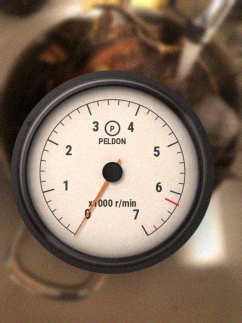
0 rpm
